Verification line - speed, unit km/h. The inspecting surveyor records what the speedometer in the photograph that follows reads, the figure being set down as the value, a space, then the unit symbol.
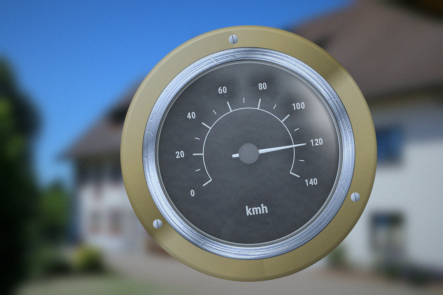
120 km/h
